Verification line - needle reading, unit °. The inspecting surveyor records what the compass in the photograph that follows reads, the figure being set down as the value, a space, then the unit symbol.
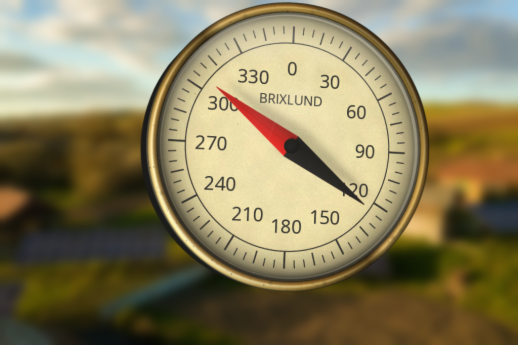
305 °
